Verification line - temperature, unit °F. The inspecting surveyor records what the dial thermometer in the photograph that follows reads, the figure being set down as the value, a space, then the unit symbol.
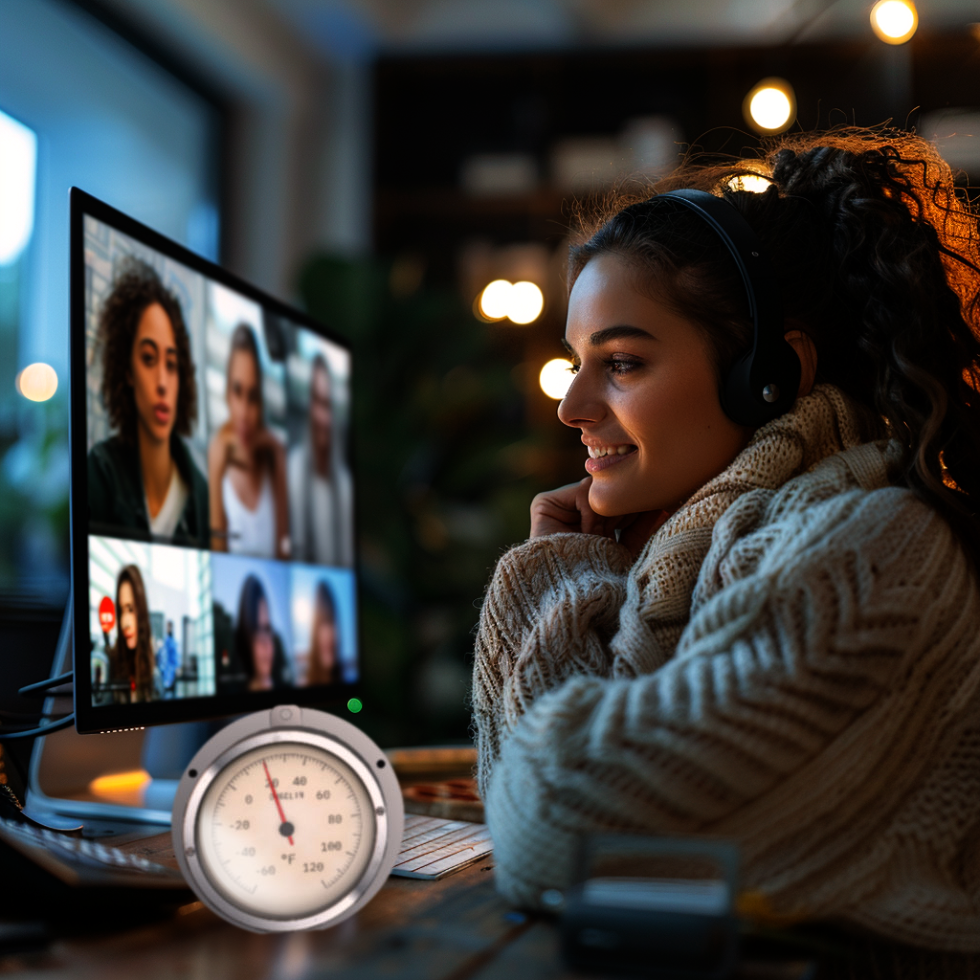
20 °F
